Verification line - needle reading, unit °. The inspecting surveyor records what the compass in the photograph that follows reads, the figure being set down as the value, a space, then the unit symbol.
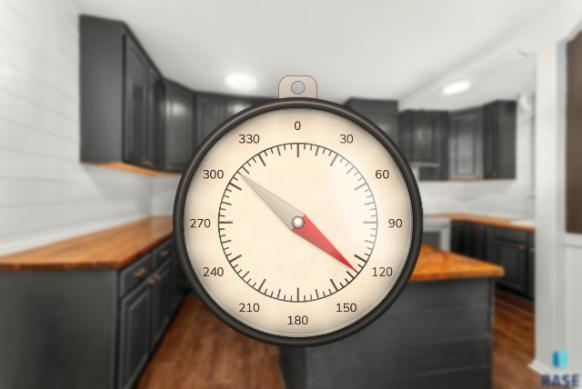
130 °
